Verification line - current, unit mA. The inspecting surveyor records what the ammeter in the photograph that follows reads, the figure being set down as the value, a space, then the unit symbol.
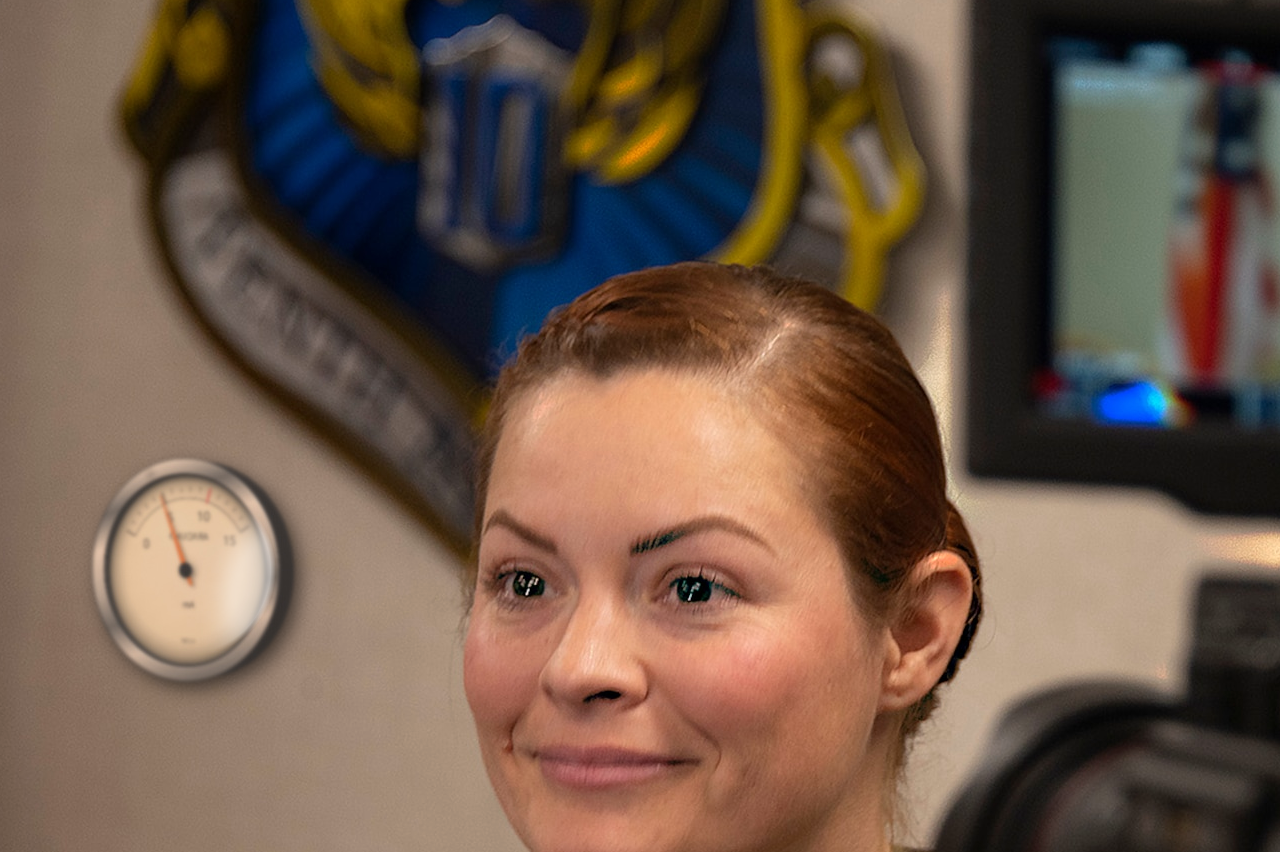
5 mA
